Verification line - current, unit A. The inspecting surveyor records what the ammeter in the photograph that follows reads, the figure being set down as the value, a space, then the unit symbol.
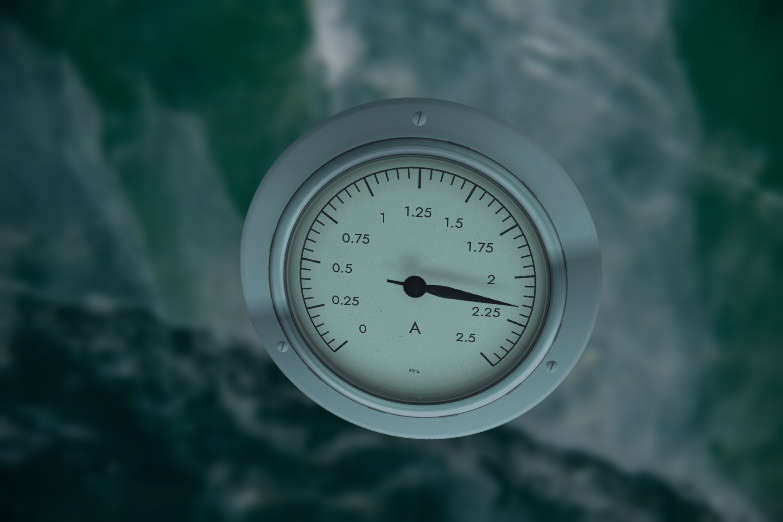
2.15 A
